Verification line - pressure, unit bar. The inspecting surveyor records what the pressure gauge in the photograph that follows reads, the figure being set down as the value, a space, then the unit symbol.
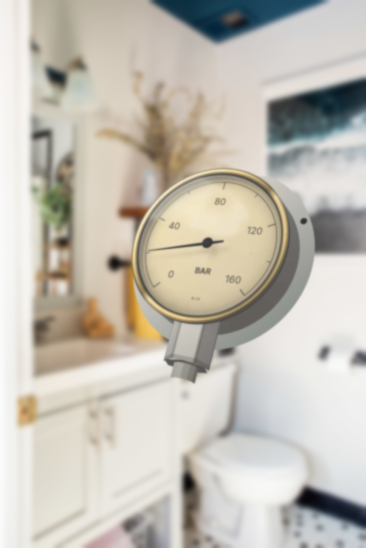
20 bar
